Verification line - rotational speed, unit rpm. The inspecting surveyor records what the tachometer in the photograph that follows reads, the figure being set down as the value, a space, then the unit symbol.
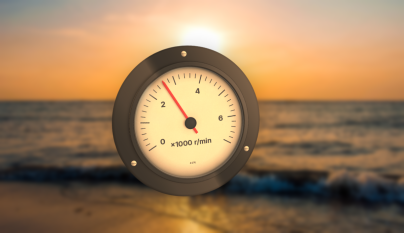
2600 rpm
